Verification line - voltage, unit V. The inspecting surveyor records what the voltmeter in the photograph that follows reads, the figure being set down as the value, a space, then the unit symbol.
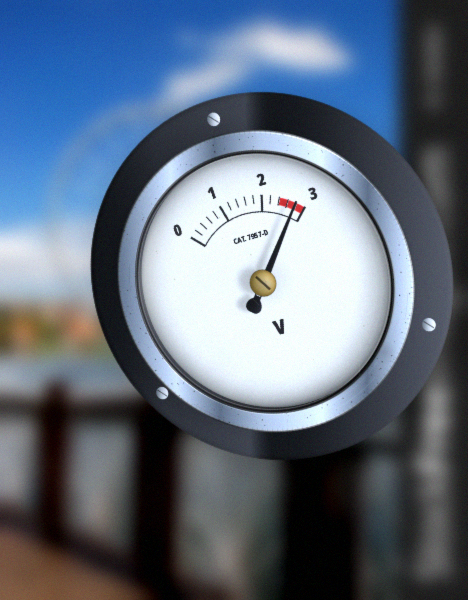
2.8 V
